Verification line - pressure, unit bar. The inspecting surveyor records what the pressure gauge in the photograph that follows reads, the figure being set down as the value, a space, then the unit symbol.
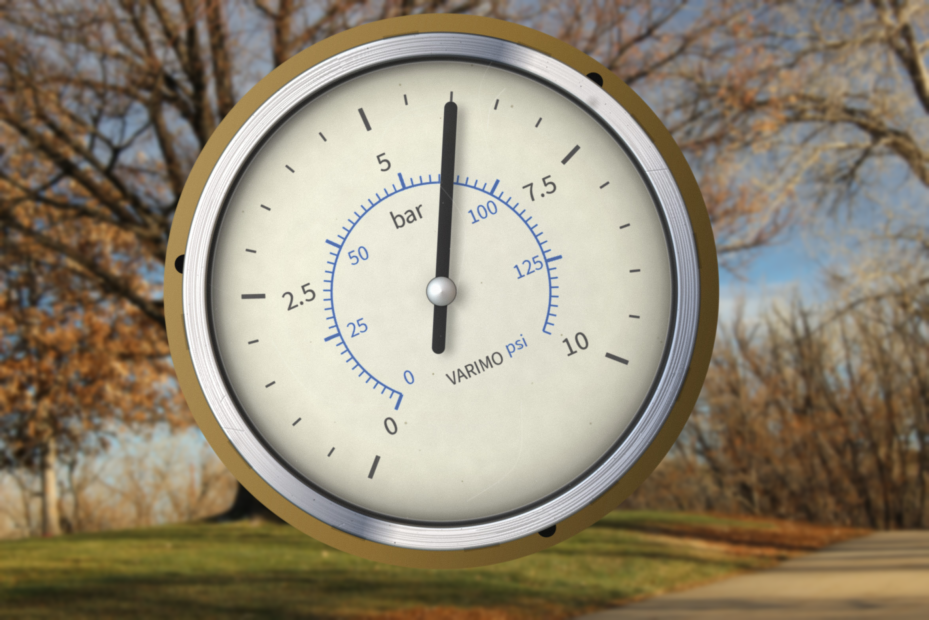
6 bar
